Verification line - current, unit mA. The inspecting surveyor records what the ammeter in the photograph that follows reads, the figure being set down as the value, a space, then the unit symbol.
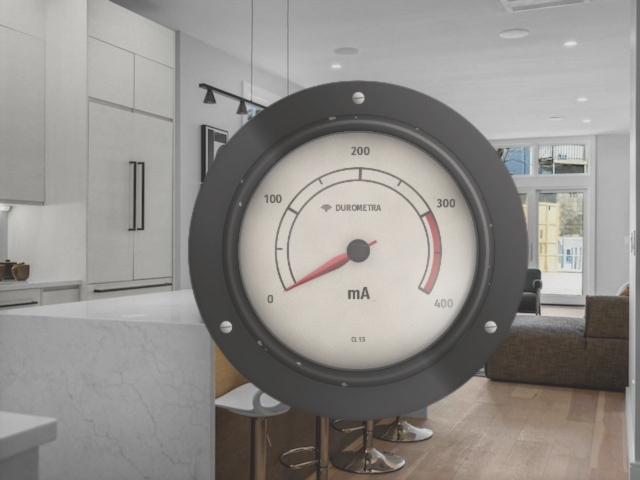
0 mA
